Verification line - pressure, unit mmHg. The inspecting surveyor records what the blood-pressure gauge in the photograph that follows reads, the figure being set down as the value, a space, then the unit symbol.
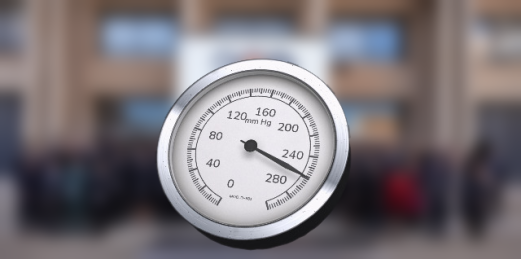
260 mmHg
